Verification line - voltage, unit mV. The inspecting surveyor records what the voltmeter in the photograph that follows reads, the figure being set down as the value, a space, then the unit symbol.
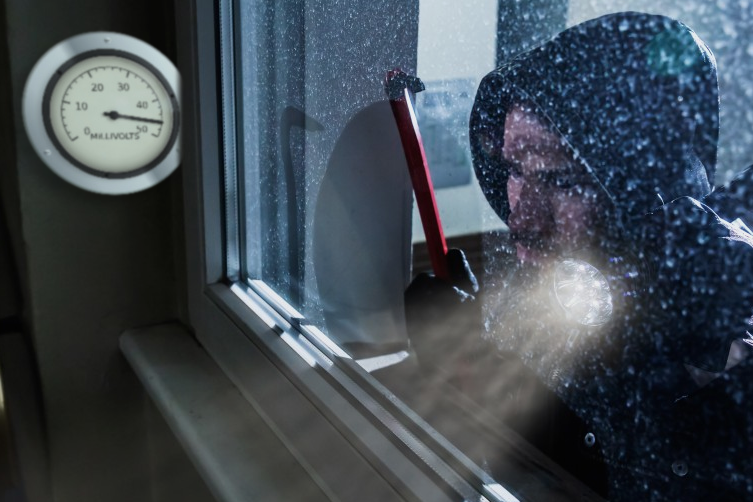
46 mV
